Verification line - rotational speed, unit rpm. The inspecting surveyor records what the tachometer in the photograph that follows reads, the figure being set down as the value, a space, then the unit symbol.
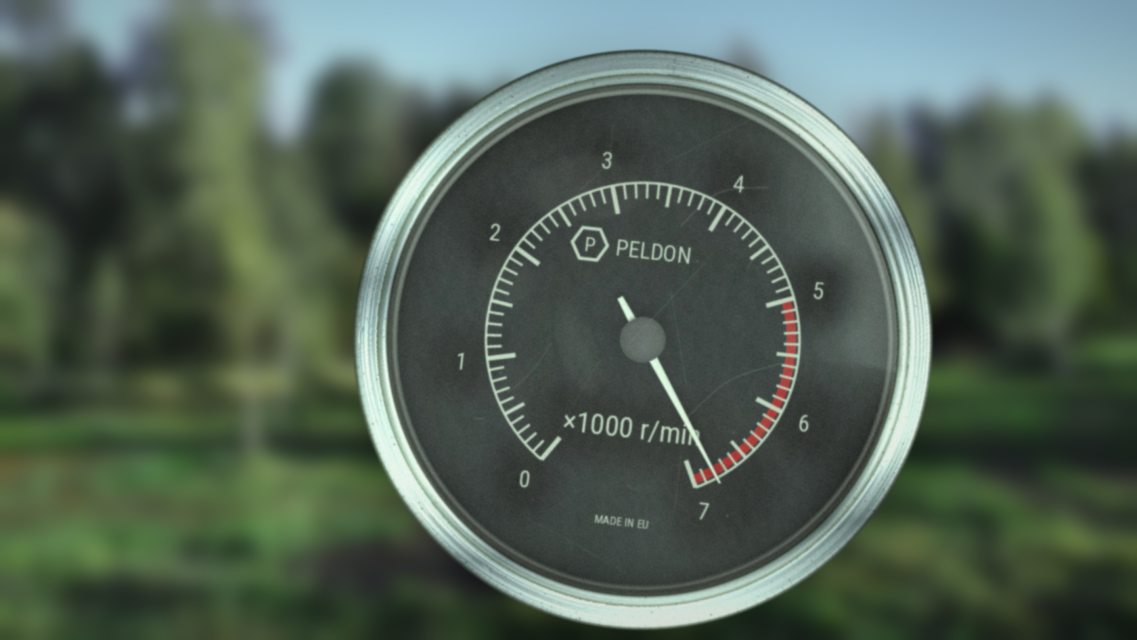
6800 rpm
